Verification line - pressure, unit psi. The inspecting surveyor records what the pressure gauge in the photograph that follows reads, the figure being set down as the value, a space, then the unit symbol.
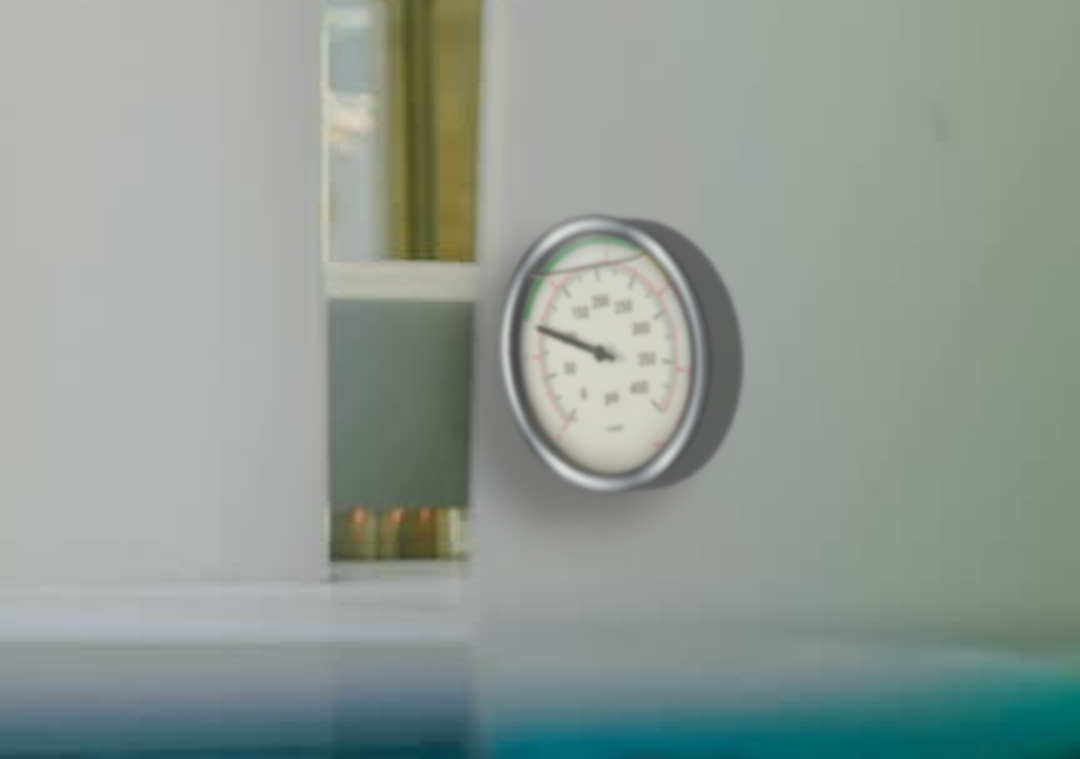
100 psi
